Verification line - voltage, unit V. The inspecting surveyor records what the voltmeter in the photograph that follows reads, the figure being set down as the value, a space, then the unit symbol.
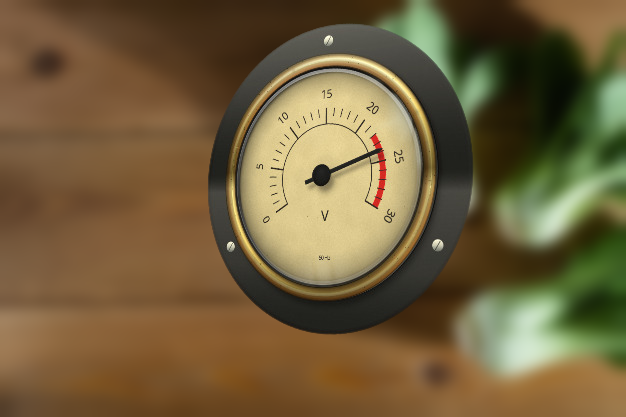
24 V
